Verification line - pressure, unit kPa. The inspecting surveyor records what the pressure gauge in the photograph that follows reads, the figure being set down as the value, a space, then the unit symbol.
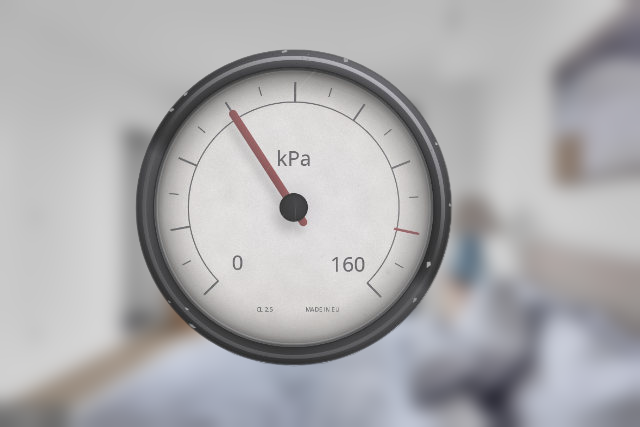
60 kPa
